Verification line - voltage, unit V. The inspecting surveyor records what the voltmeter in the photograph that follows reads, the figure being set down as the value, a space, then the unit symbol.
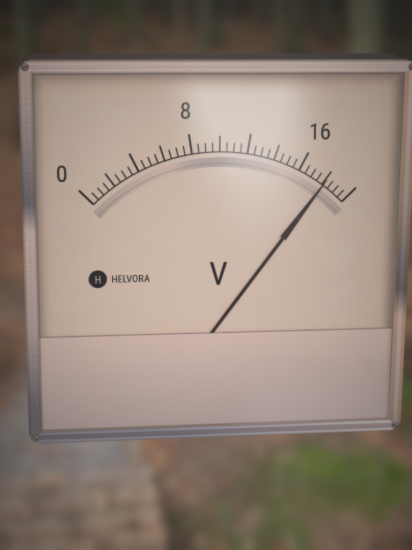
18 V
